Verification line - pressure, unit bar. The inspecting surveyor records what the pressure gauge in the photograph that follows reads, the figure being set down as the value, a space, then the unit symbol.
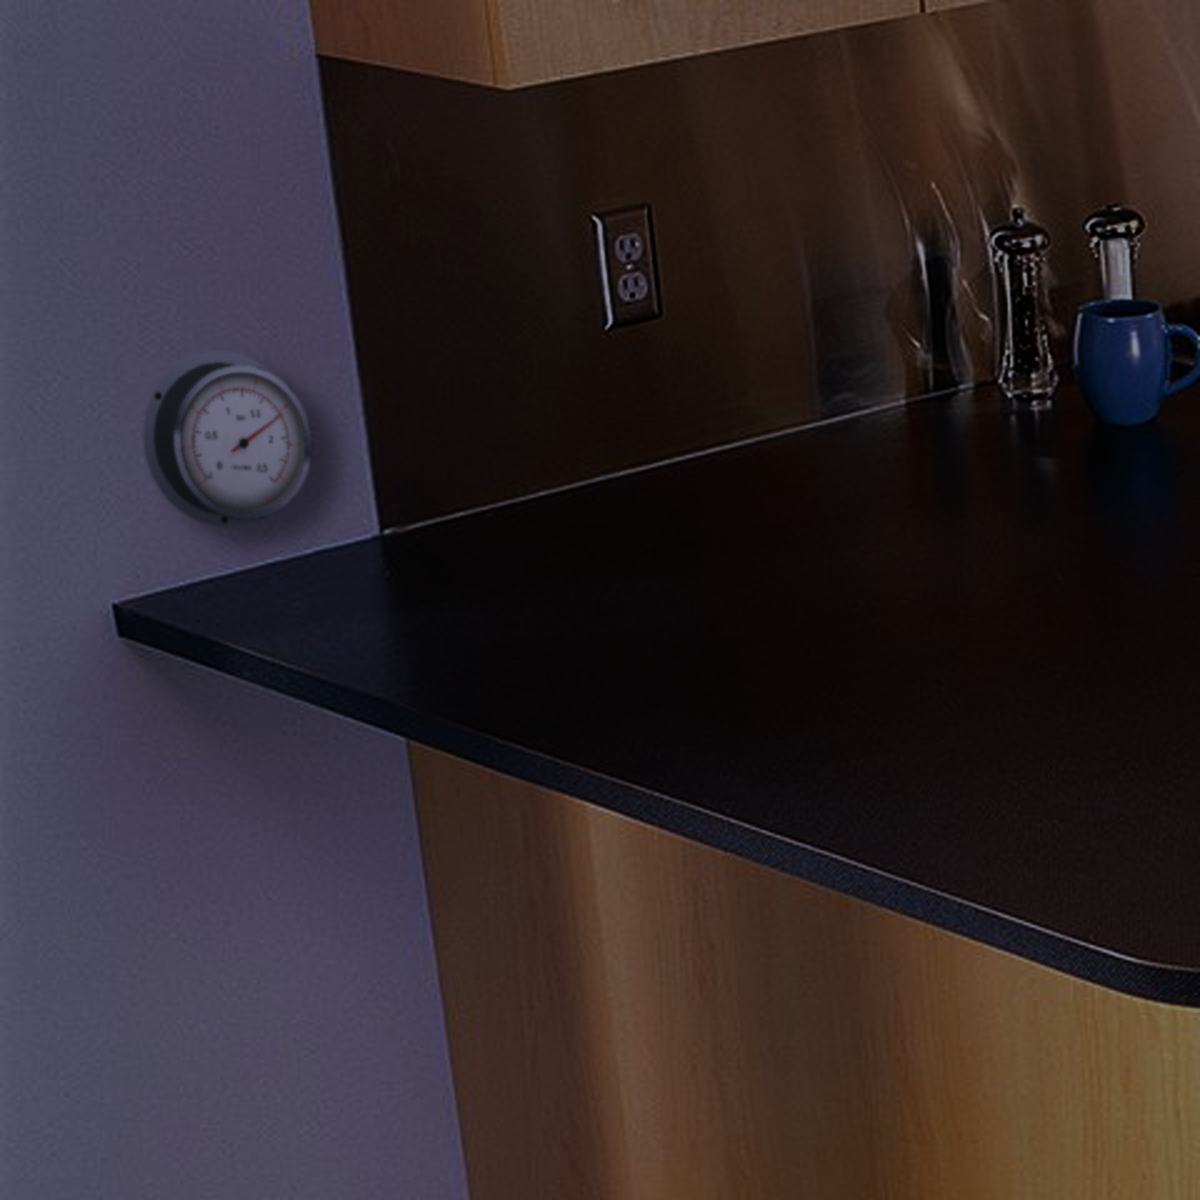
1.75 bar
